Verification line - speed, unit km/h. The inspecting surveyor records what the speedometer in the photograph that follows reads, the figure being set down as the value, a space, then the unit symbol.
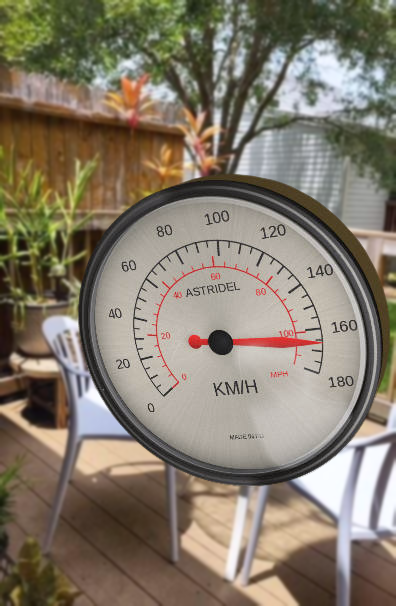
165 km/h
